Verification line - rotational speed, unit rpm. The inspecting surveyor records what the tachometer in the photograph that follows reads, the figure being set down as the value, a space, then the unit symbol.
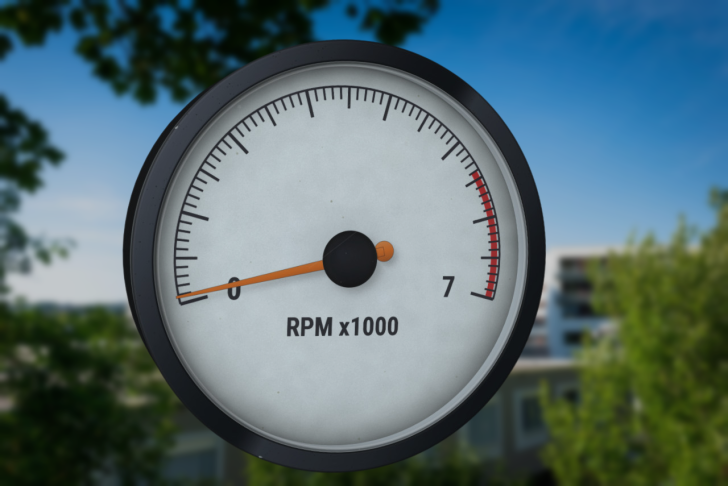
100 rpm
